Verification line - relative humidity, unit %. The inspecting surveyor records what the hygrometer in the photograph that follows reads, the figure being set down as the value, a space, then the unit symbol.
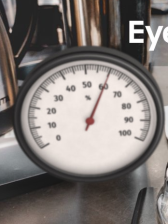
60 %
